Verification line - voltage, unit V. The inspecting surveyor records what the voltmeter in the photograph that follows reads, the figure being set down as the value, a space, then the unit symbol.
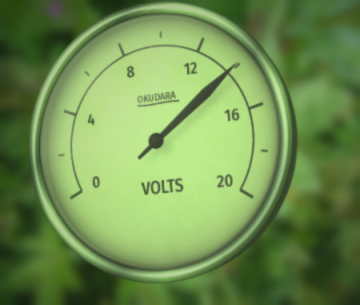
14 V
